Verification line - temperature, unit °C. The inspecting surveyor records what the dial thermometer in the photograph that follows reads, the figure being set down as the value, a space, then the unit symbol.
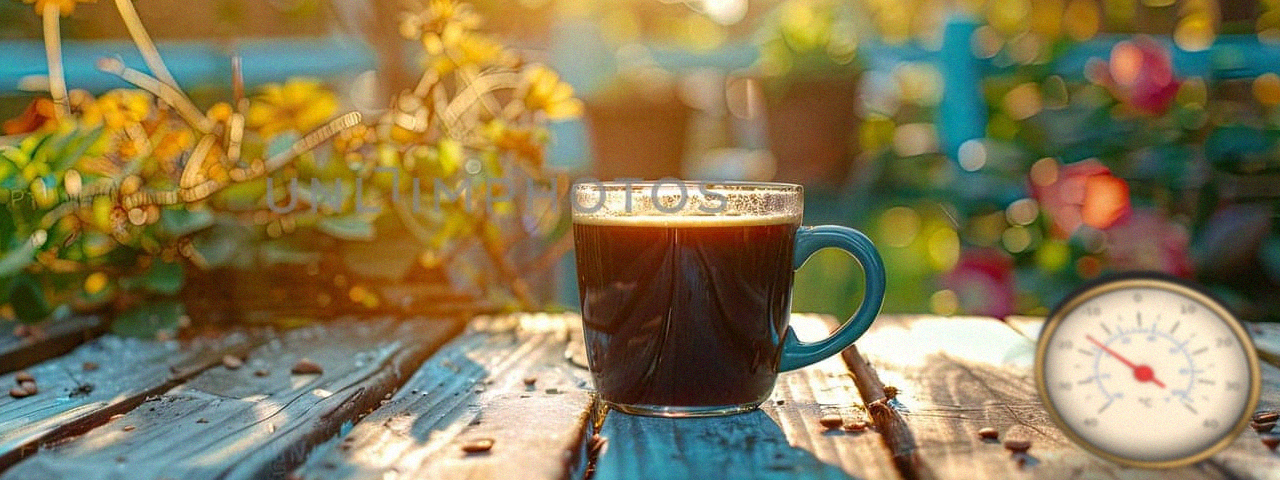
-15 °C
